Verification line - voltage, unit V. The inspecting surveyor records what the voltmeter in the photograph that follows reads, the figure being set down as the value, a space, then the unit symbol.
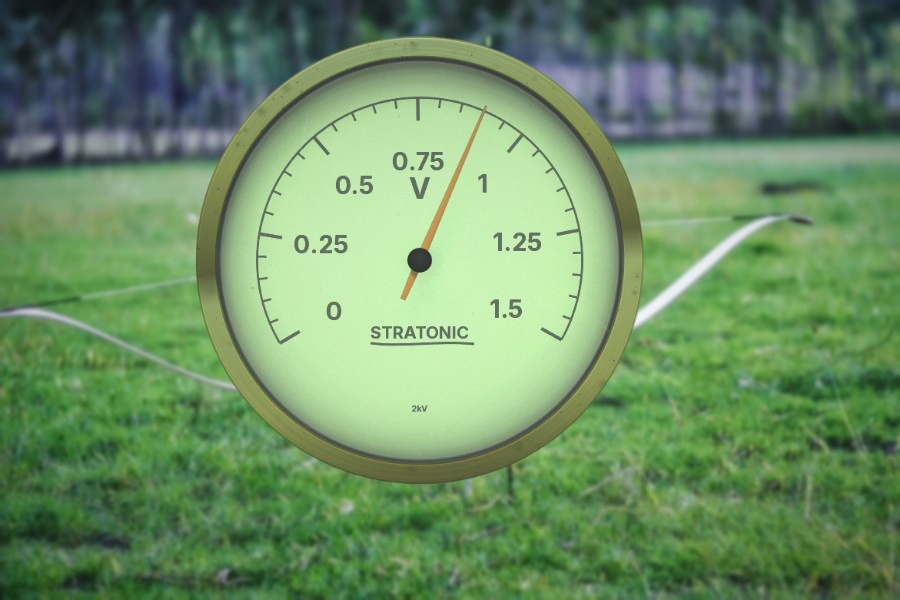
0.9 V
